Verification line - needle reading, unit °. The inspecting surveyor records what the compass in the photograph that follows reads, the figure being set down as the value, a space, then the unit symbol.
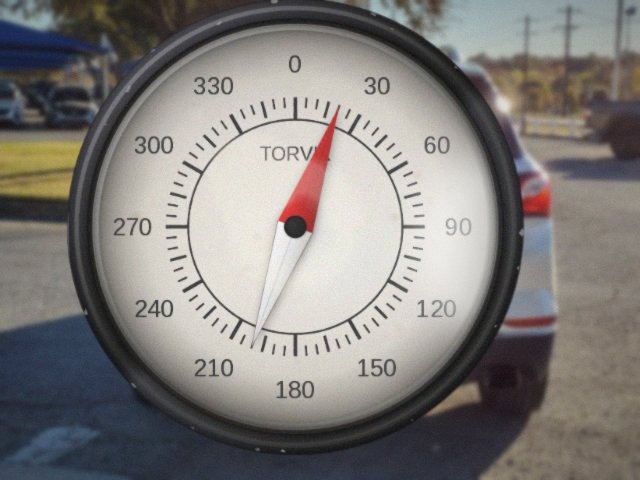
20 °
